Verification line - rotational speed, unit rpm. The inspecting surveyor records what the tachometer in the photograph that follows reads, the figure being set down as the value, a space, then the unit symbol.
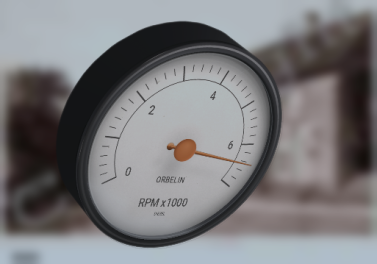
6400 rpm
